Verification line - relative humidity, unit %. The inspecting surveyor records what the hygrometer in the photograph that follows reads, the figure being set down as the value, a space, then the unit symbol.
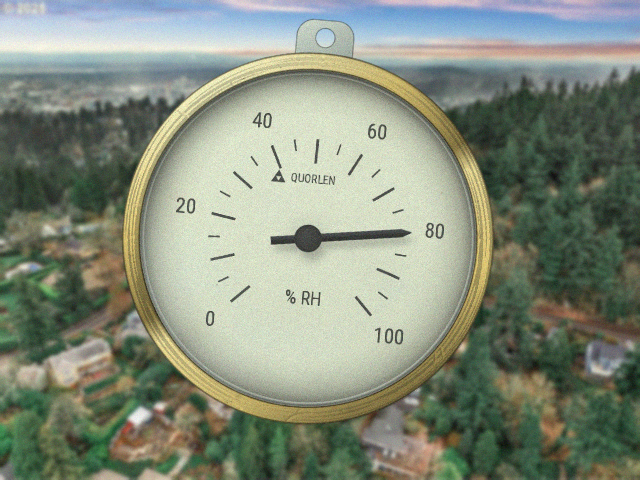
80 %
